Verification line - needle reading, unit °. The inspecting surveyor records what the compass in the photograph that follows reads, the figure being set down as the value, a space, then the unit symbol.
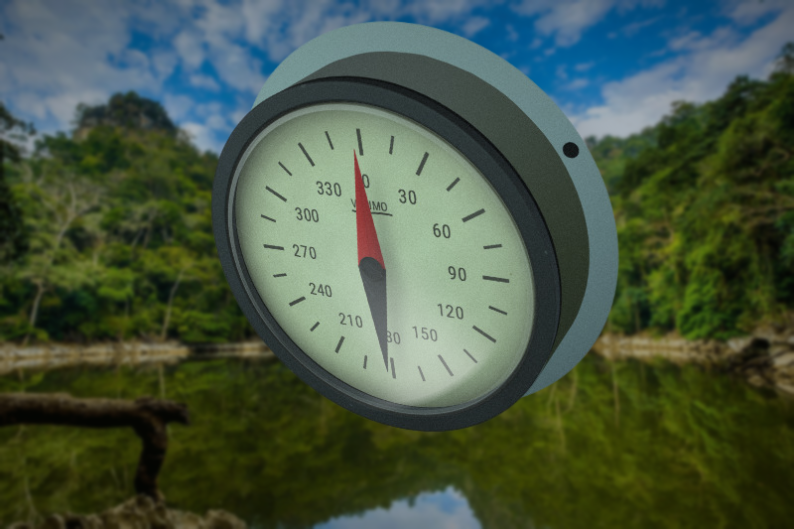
0 °
